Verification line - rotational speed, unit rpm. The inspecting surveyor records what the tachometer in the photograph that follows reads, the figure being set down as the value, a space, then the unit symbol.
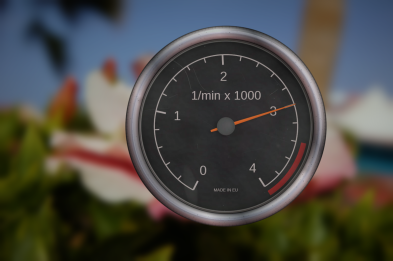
3000 rpm
